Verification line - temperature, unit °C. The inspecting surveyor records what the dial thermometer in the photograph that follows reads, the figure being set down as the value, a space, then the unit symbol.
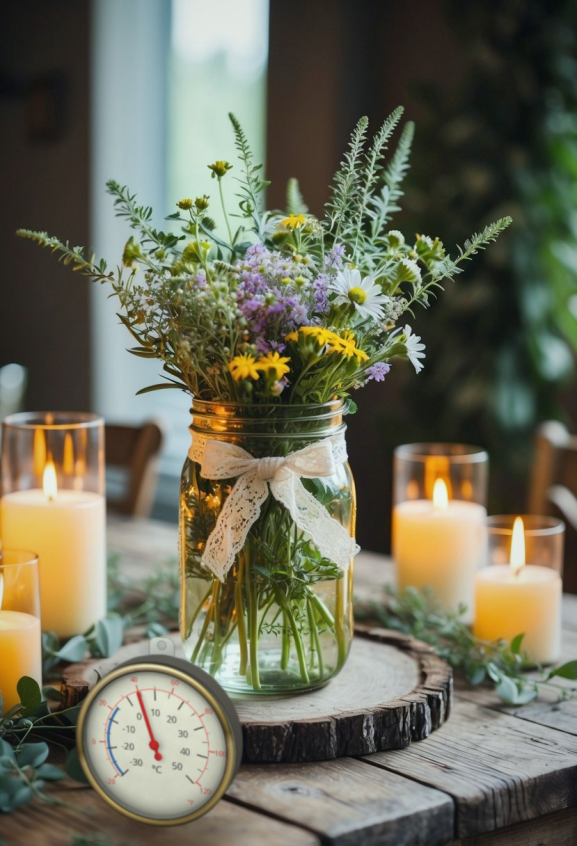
5 °C
